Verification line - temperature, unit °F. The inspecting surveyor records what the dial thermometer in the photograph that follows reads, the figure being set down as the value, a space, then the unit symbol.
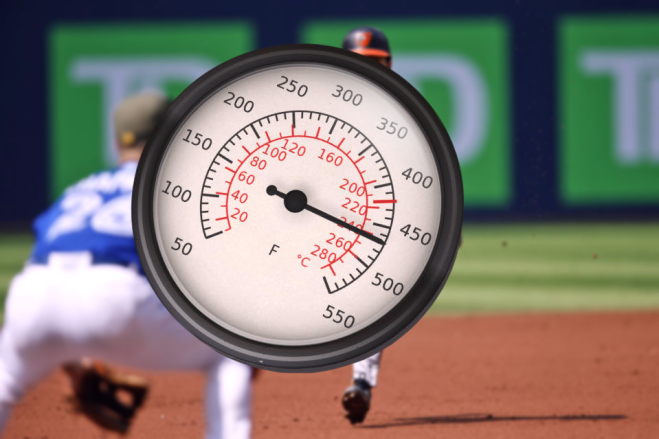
470 °F
